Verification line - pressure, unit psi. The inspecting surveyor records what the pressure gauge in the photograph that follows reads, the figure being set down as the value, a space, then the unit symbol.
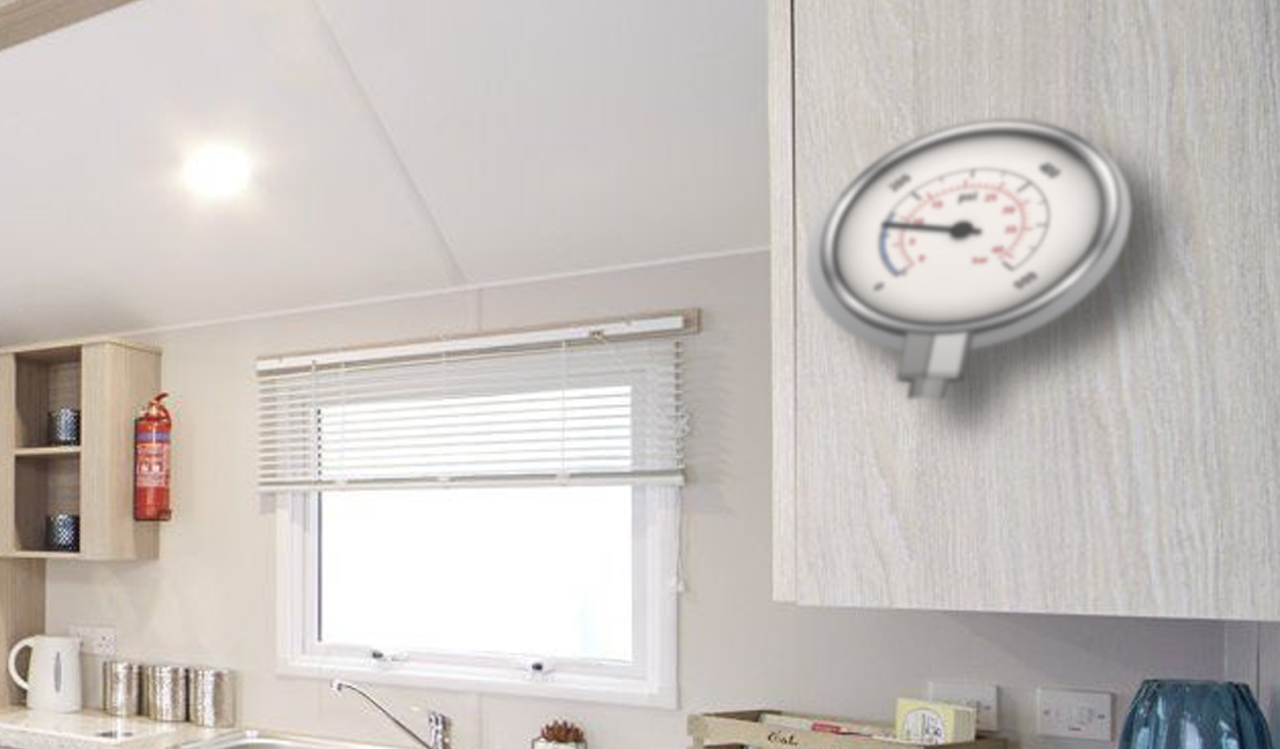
125 psi
